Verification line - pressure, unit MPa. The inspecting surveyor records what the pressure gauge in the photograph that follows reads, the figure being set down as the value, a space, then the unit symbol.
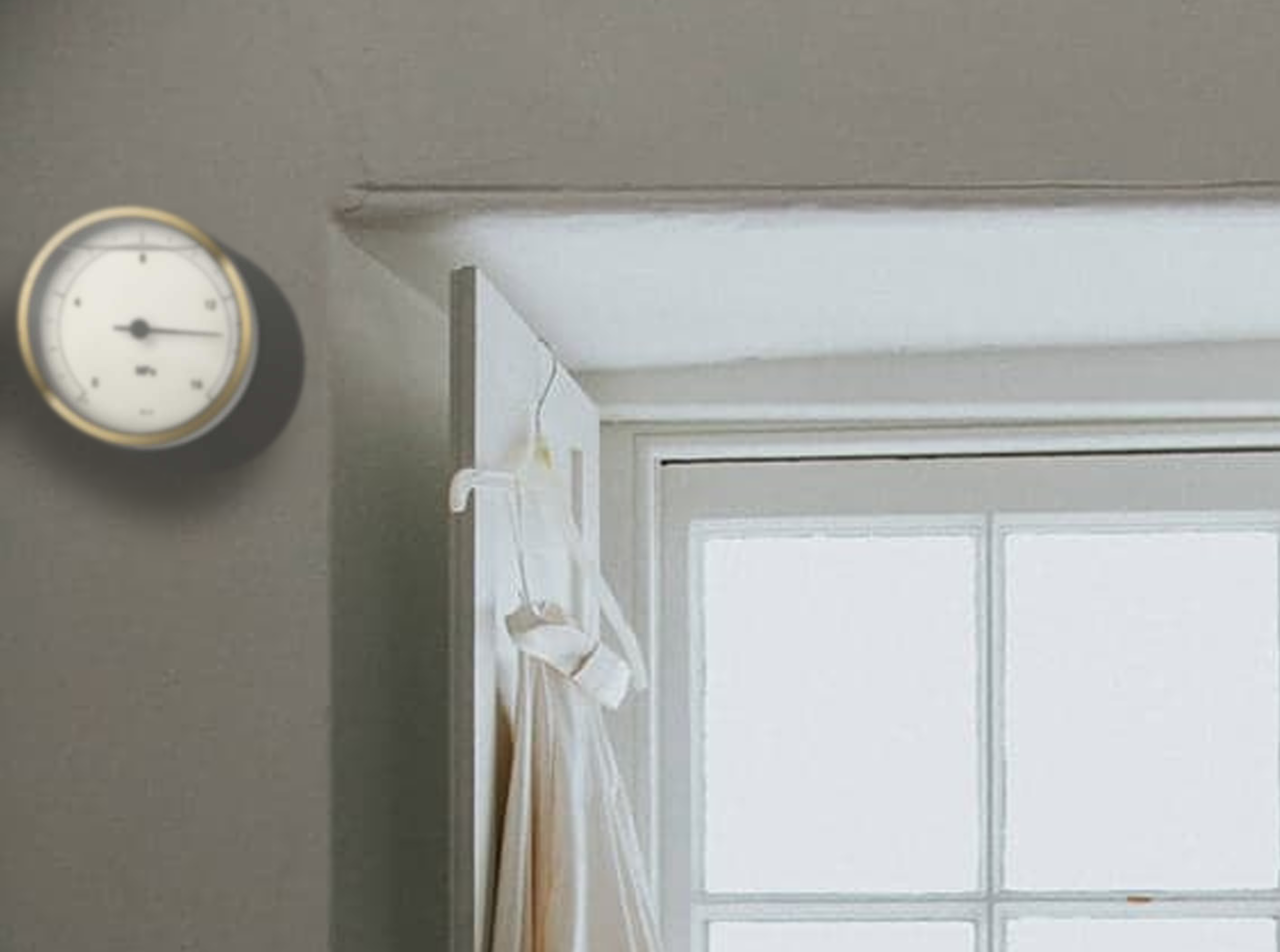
13.5 MPa
